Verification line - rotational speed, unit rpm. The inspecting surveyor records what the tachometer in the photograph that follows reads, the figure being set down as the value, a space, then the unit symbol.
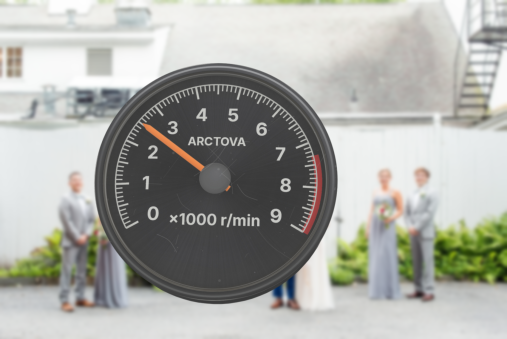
2500 rpm
